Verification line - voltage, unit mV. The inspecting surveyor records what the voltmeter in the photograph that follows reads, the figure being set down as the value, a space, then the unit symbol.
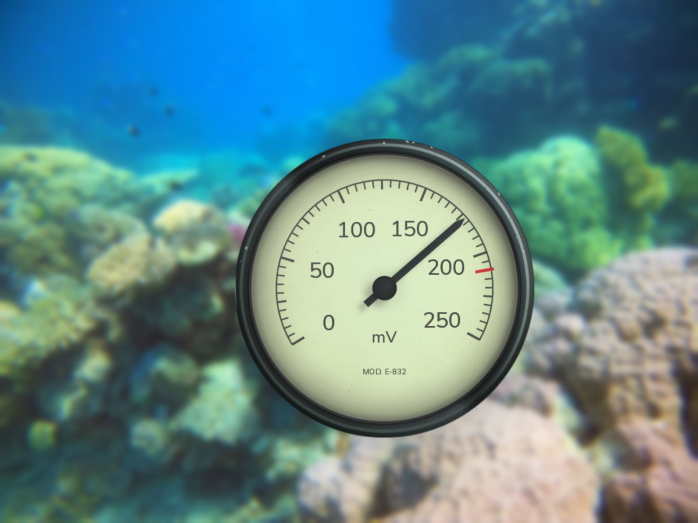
177.5 mV
